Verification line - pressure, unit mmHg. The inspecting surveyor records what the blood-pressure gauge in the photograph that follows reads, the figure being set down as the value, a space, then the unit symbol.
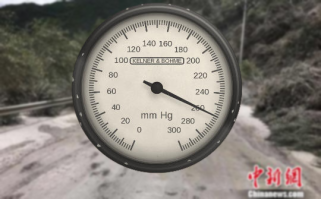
260 mmHg
